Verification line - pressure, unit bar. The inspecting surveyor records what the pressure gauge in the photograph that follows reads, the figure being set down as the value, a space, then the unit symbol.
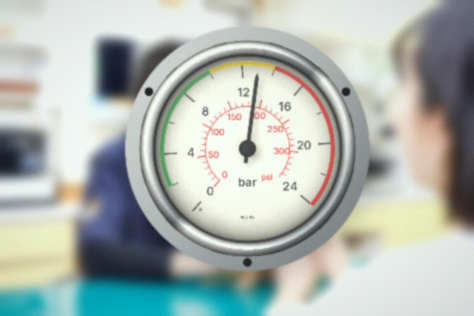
13 bar
